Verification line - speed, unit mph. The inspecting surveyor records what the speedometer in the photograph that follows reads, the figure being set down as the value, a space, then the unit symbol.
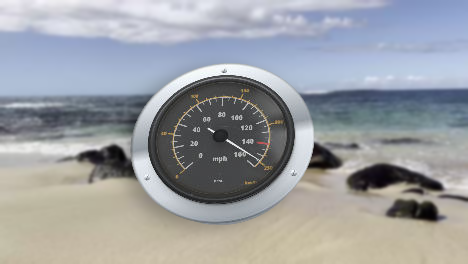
155 mph
